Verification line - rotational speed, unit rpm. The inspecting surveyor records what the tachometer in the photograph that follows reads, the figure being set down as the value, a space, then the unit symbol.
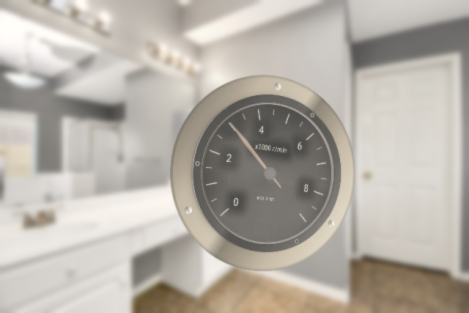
3000 rpm
